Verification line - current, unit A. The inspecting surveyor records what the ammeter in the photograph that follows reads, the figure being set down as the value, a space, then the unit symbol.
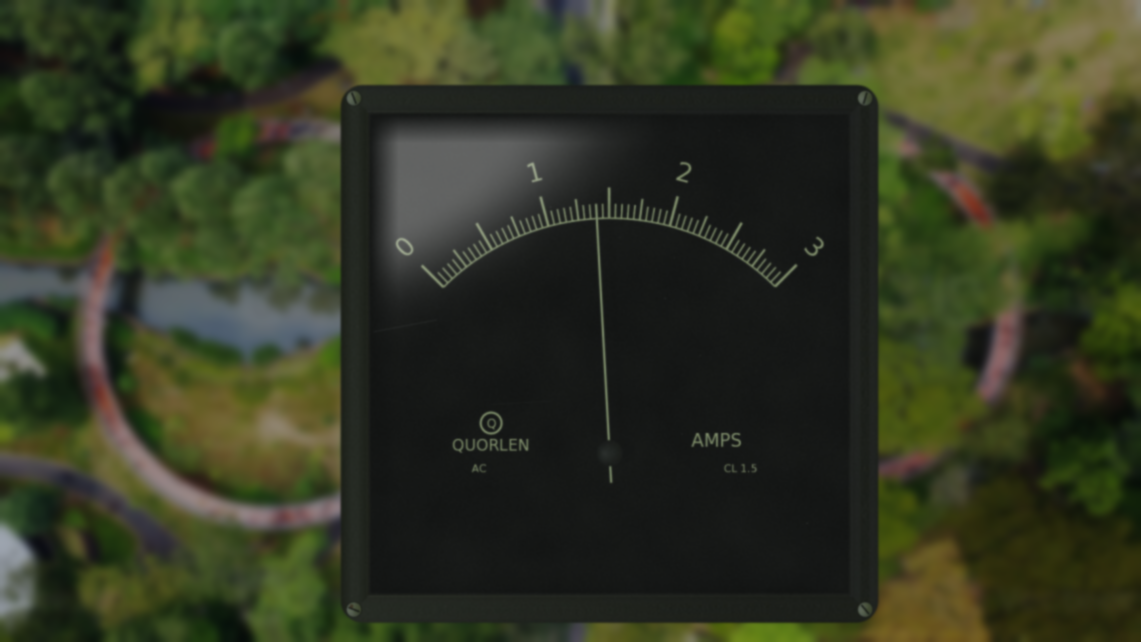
1.4 A
